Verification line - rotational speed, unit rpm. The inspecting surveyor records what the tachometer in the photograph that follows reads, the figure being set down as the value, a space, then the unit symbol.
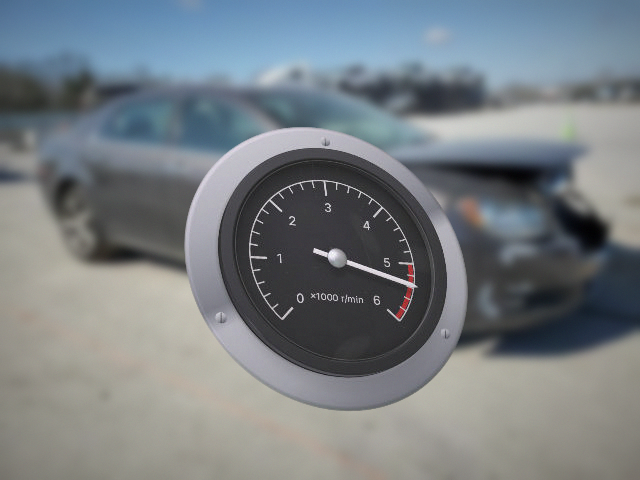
5400 rpm
